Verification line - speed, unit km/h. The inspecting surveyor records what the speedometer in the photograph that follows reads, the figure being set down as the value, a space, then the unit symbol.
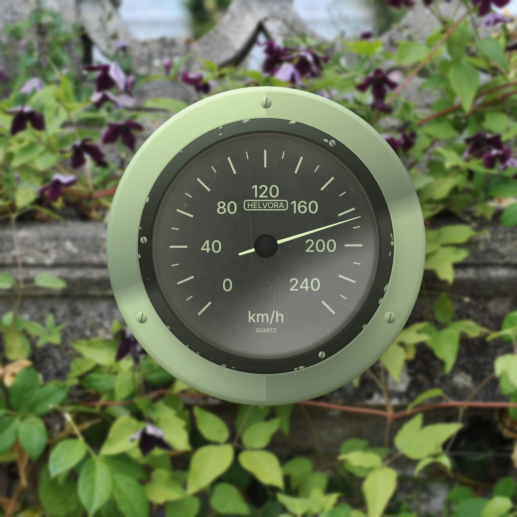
185 km/h
